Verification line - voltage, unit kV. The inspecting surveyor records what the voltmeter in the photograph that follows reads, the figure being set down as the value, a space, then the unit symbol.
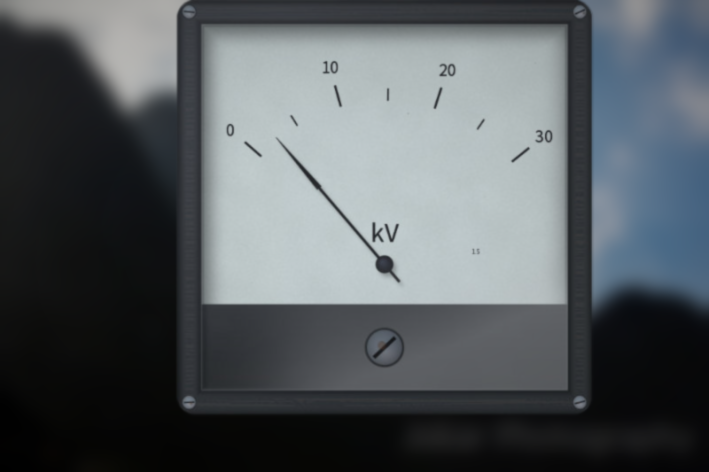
2.5 kV
